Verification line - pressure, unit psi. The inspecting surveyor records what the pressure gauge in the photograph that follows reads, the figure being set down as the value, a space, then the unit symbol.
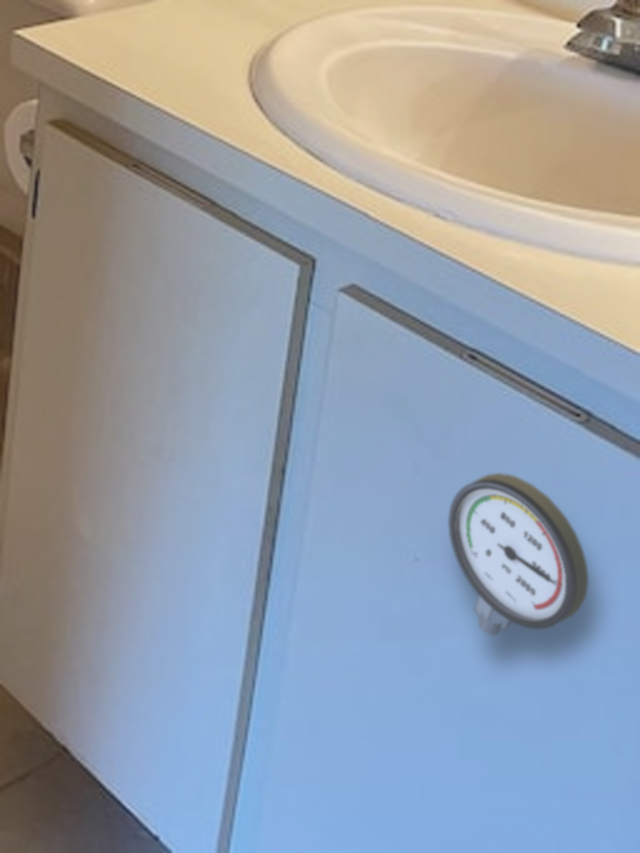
1600 psi
